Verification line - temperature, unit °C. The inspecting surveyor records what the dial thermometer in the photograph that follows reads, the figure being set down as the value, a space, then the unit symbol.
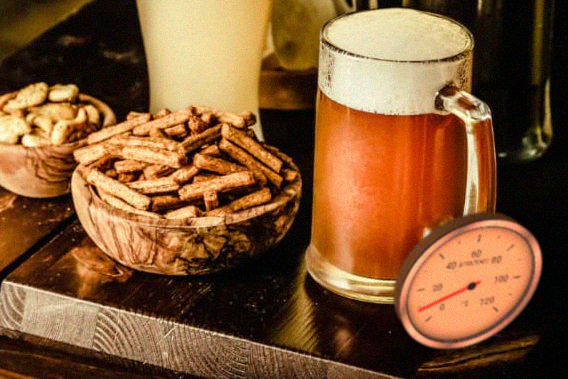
10 °C
